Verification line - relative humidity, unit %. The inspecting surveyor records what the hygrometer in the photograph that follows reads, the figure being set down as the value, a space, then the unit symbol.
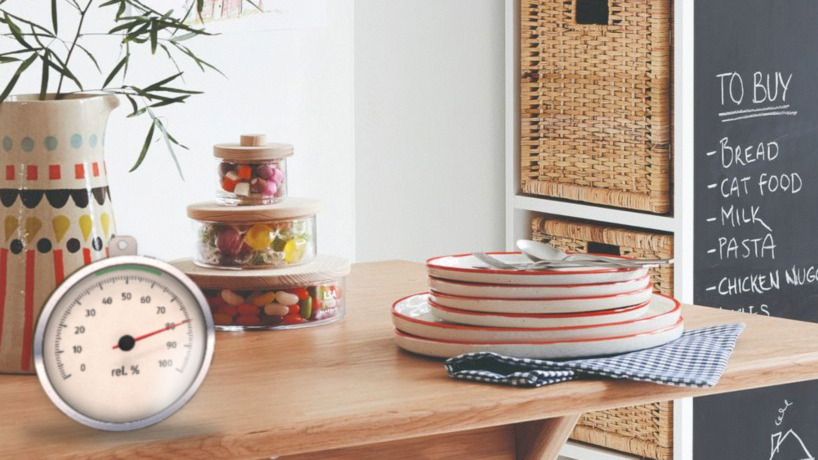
80 %
